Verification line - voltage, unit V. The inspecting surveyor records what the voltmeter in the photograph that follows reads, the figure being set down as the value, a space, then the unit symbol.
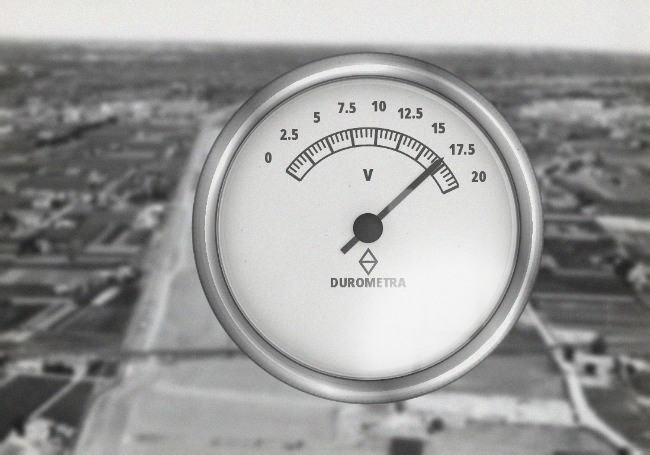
17 V
